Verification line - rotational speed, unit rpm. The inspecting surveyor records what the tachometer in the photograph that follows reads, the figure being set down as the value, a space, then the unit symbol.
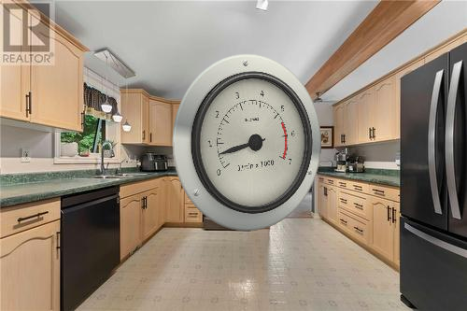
600 rpm
